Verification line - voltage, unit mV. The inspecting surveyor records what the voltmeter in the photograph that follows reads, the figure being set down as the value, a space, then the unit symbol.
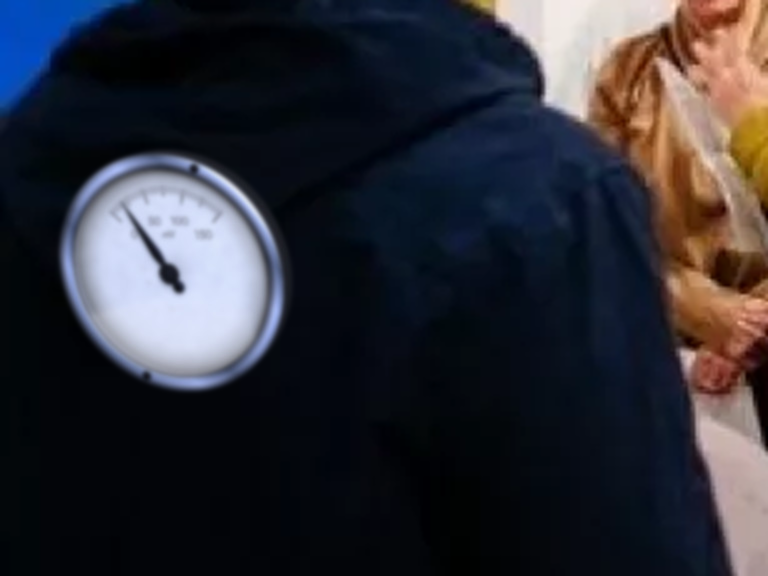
25 mV
